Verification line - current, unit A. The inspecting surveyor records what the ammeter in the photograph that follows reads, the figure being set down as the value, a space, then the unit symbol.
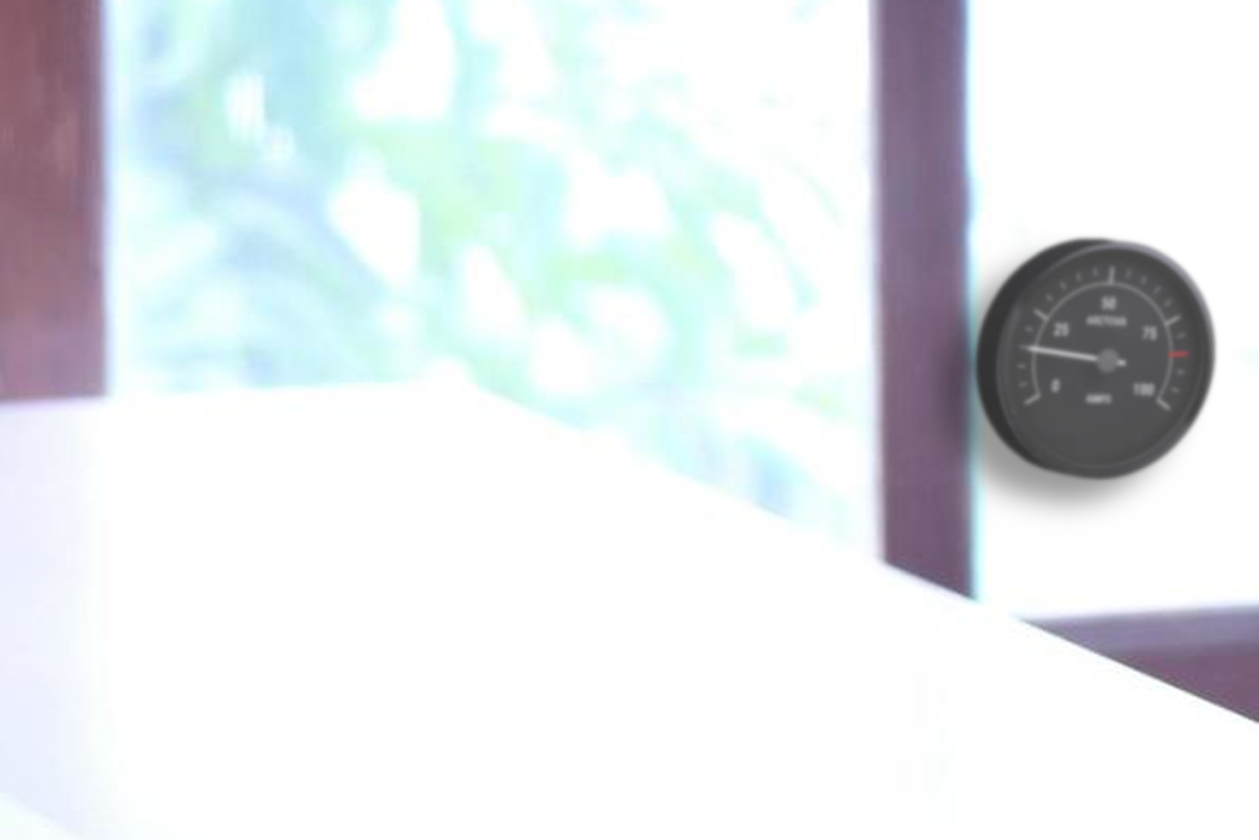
15 A
